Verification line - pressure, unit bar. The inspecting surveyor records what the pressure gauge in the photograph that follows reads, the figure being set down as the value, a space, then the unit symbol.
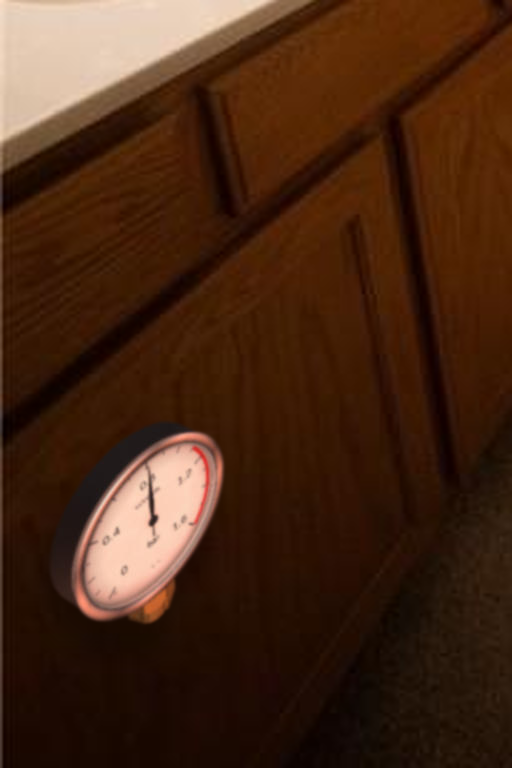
0.8 bar
